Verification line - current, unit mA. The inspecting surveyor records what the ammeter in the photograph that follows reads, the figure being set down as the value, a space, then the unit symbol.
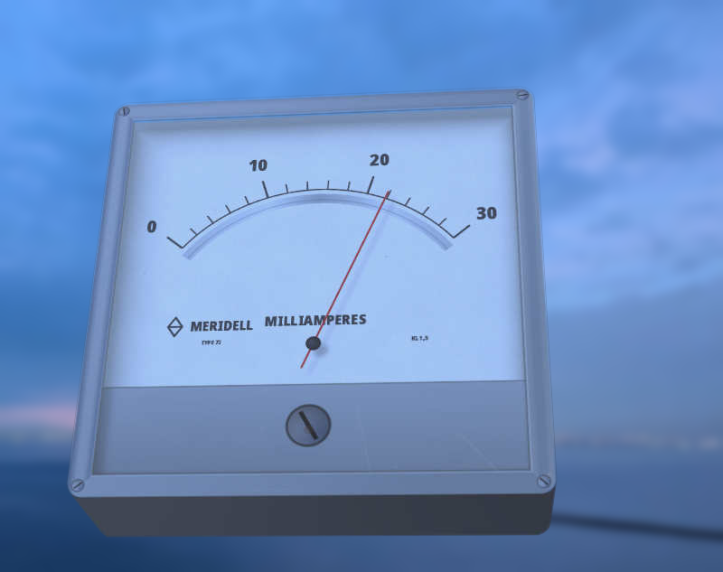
22 mA
